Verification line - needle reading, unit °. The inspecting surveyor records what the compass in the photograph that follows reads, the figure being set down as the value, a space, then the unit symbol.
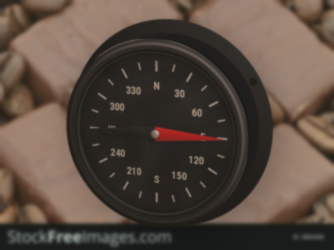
90 °
